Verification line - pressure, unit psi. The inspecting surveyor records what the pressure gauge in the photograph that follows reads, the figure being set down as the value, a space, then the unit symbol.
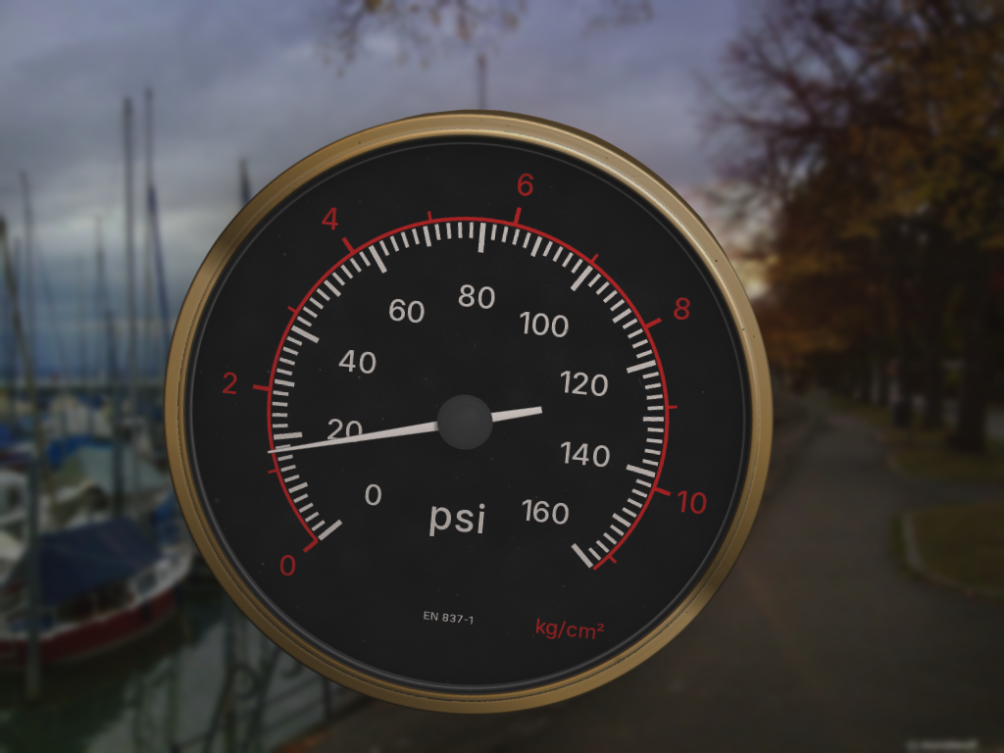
18 psi
